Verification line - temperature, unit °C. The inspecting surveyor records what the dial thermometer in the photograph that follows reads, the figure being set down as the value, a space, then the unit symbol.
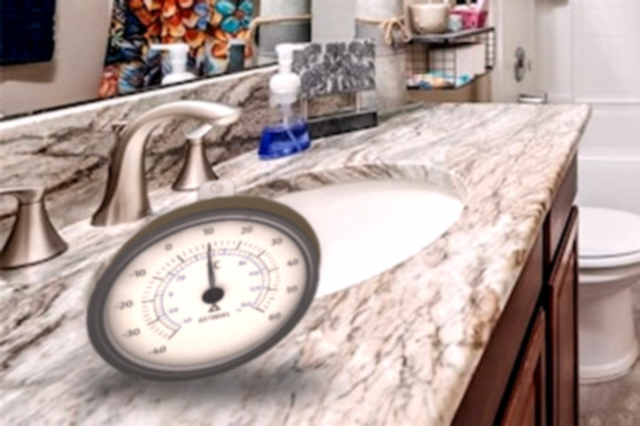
10 °C
